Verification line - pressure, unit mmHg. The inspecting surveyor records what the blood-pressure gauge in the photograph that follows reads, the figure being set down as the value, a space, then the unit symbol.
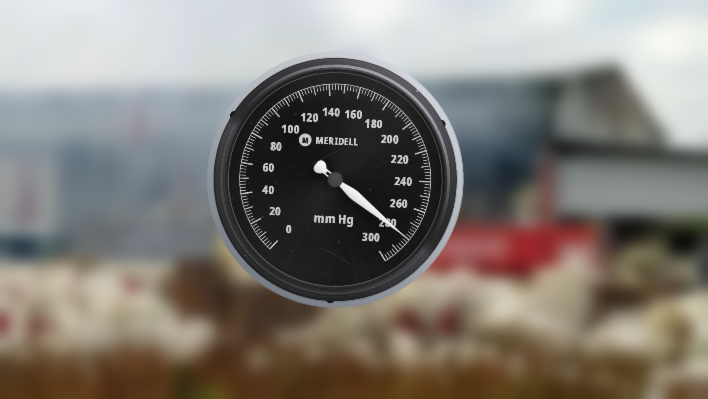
280 mmHg
